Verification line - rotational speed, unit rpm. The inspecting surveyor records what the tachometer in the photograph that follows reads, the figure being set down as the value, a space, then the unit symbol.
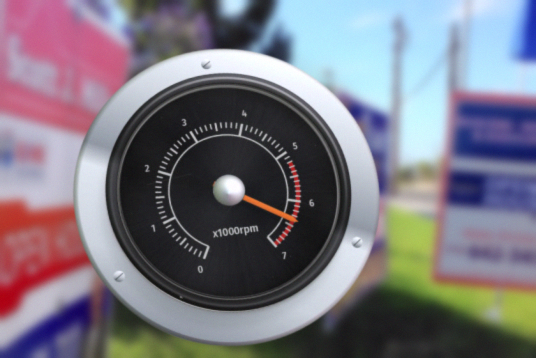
6400 rpm
